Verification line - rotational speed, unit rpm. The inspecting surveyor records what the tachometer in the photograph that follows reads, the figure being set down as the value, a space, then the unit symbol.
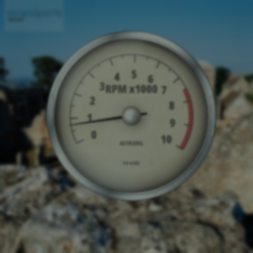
750 rpm
